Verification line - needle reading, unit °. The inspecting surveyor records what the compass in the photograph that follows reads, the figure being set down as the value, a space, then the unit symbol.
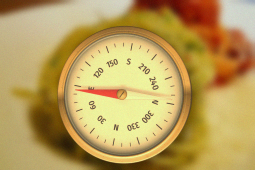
85 °
